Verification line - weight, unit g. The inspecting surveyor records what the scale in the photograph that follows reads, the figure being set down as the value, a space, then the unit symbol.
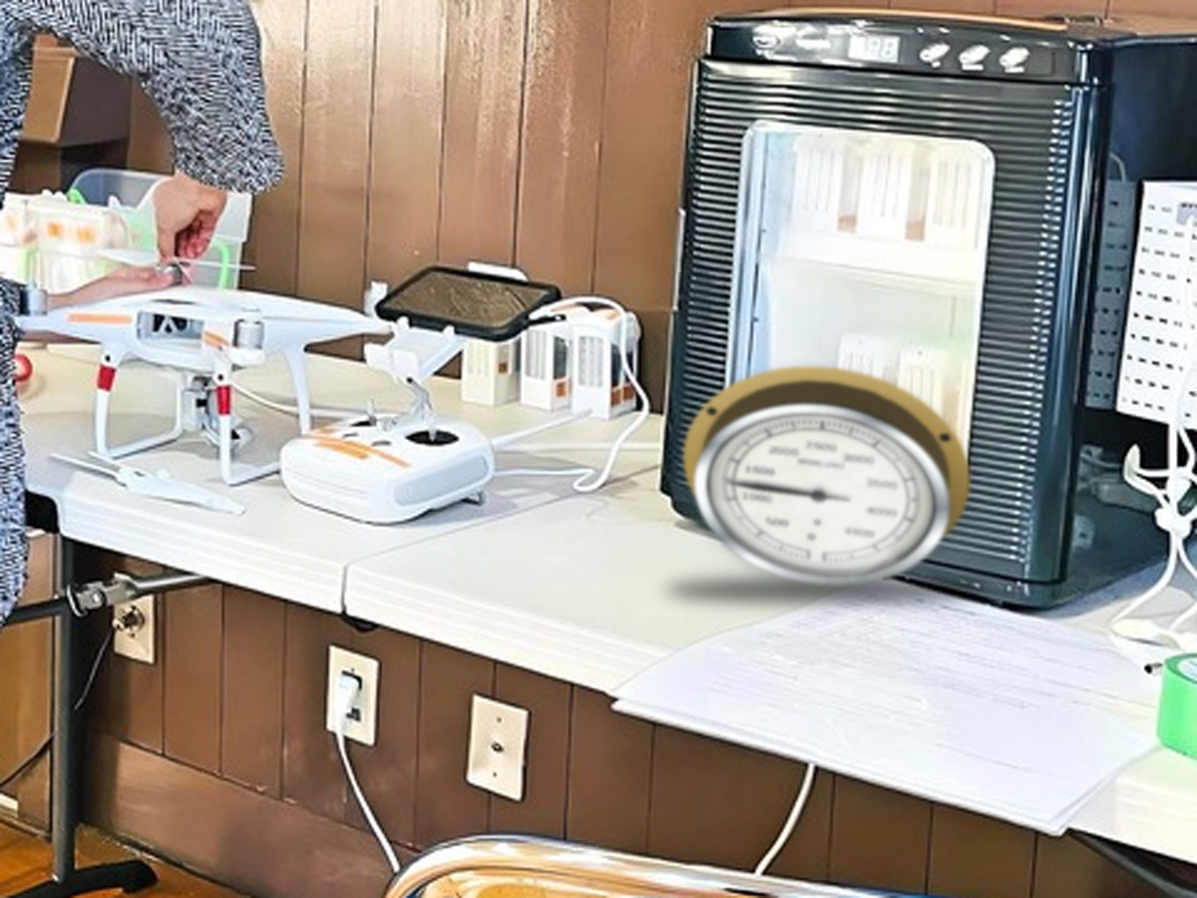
1250 g
